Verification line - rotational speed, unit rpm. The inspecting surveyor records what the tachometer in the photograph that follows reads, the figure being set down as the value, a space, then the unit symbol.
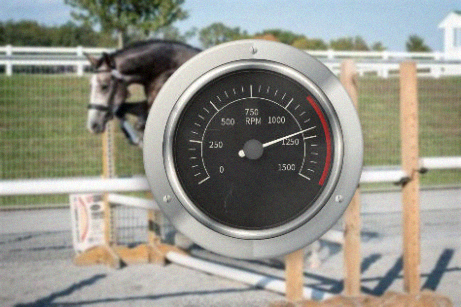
1200 rpm
